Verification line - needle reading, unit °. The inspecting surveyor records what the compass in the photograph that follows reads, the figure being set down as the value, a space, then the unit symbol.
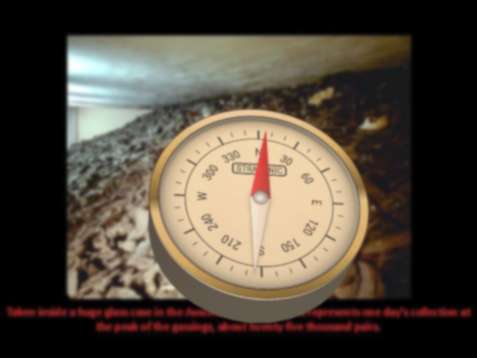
5 °
